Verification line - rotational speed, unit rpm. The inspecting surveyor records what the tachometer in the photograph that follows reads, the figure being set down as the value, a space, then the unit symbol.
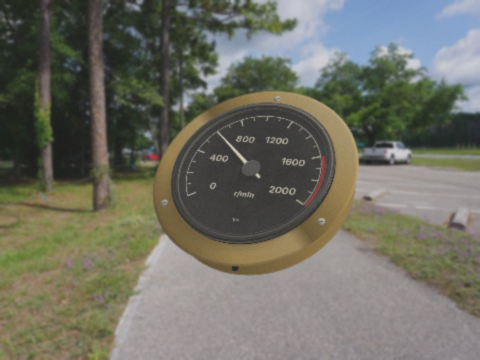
600 rpm
